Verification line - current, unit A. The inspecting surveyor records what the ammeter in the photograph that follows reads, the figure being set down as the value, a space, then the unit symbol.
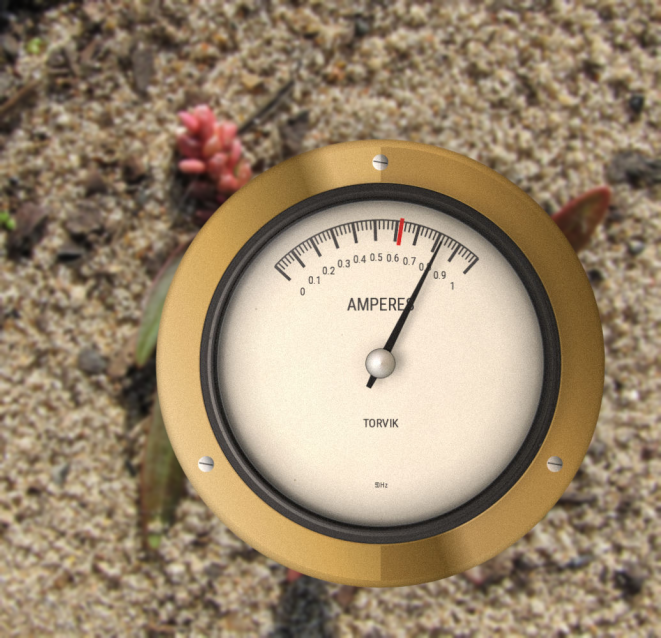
0.82 A
